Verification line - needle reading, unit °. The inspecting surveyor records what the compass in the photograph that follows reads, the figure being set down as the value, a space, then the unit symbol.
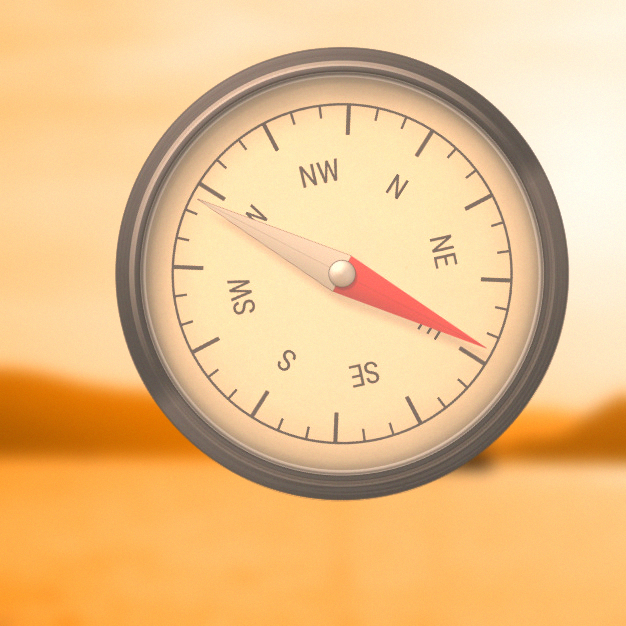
85 °
